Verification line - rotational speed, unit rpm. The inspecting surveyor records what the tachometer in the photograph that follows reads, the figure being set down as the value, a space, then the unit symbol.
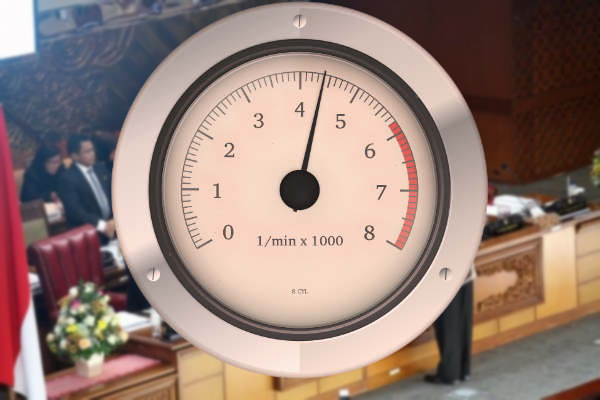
4400 rpm
